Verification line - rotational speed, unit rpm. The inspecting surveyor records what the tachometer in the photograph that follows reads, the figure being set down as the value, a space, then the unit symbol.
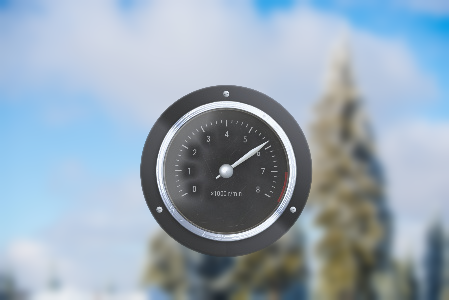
5800 rpm
